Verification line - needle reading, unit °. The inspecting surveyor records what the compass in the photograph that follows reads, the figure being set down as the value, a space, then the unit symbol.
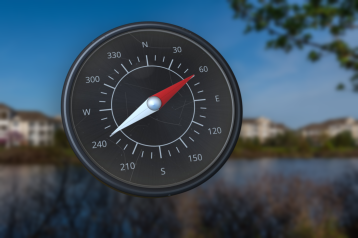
60 °
